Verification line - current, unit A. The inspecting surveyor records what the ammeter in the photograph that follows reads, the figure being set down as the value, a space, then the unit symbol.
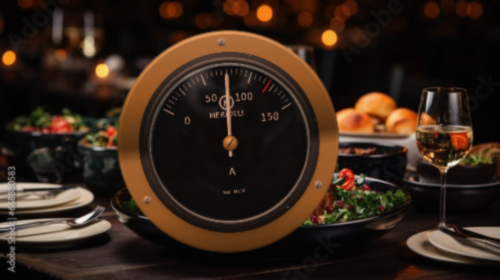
75 A
